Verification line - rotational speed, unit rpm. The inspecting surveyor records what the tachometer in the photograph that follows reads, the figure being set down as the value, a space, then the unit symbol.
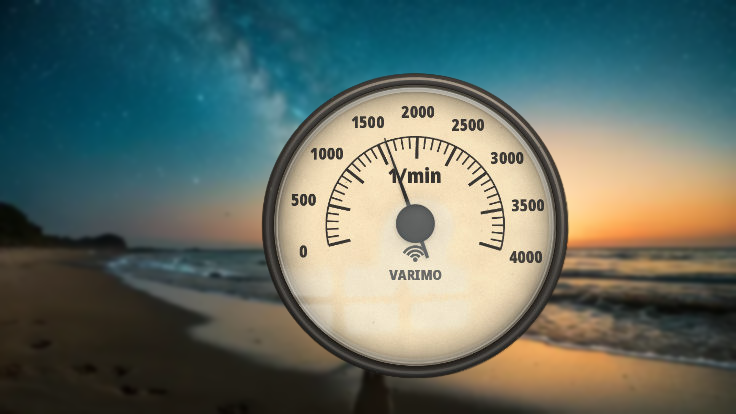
1600 rpm
